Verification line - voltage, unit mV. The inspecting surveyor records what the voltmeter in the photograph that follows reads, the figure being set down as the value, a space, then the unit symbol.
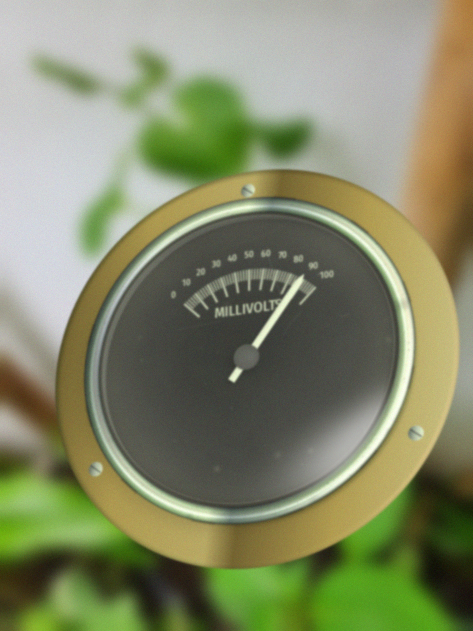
90 mV
